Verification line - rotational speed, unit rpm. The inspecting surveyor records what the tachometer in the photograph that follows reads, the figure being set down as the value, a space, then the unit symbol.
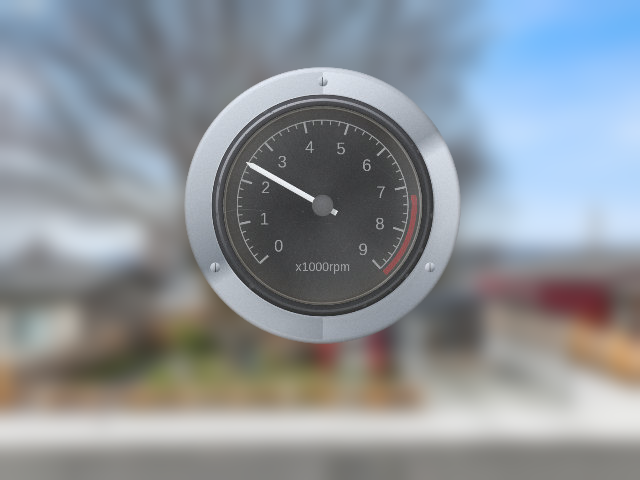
2400 rpm
